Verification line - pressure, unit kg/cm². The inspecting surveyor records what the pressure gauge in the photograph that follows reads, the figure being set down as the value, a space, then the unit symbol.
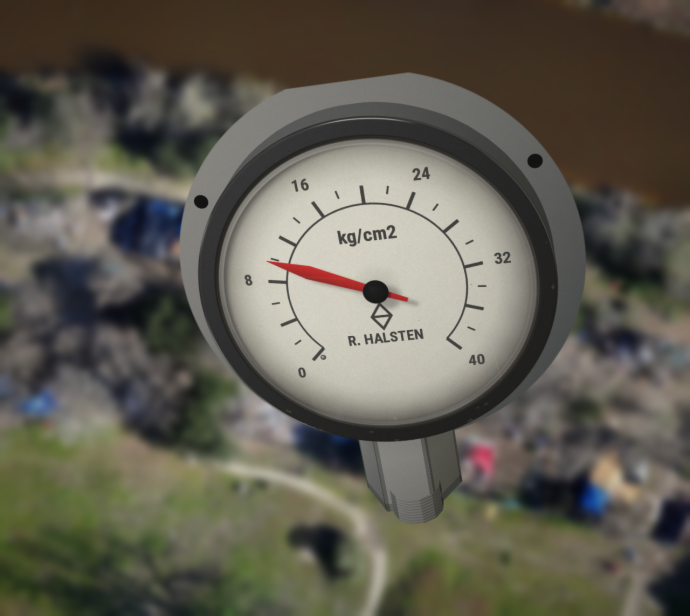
10 kg/cm²
